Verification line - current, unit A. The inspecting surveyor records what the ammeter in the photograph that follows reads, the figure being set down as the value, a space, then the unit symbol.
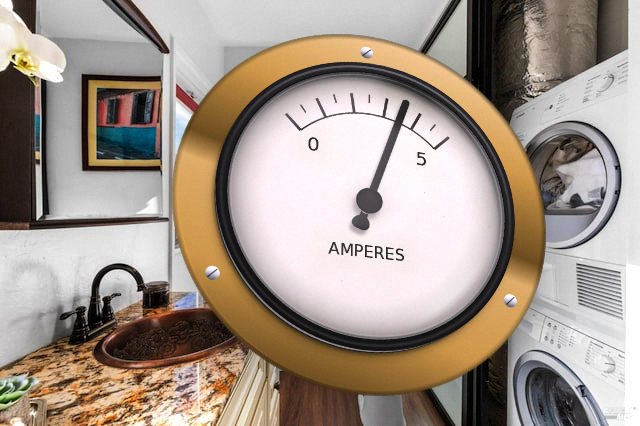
3.5 A
